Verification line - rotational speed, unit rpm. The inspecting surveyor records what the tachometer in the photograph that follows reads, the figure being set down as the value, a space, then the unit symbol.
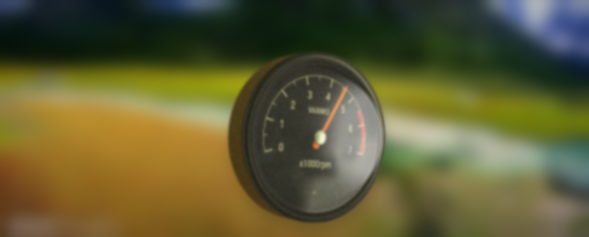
4500 rpm
